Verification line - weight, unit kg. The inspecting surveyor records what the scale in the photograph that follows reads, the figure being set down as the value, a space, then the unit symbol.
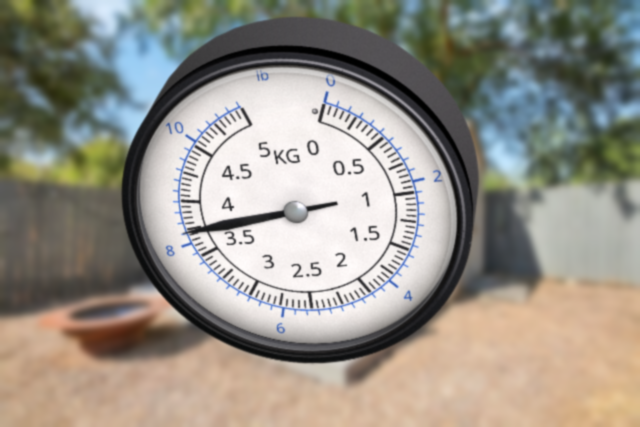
3.75 kg
